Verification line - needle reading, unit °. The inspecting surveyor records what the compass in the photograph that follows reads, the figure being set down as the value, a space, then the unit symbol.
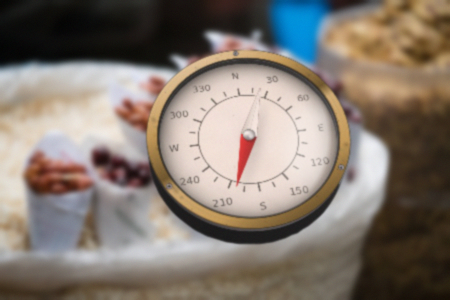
202.5 °
